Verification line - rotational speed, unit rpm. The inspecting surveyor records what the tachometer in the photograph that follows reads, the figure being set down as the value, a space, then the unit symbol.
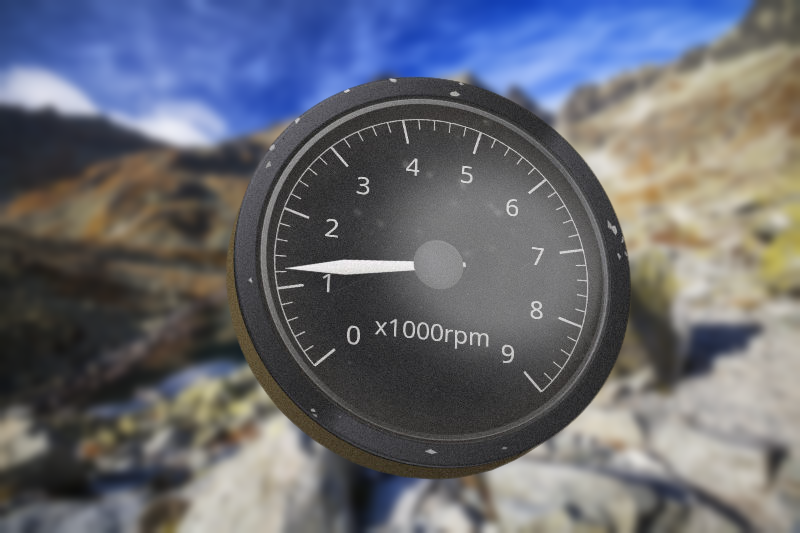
1200 rpm
